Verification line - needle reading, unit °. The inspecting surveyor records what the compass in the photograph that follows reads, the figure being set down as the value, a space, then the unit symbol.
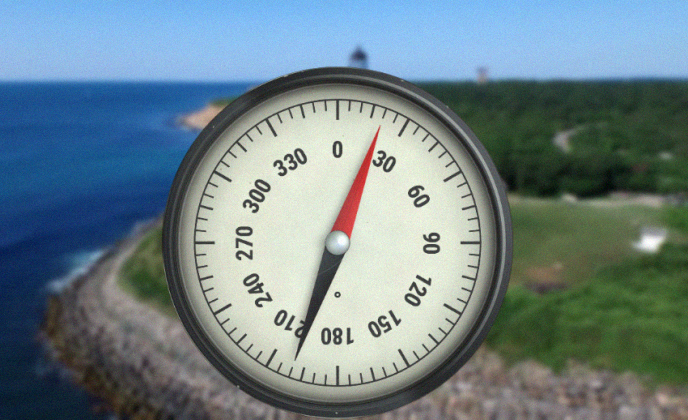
20 °
